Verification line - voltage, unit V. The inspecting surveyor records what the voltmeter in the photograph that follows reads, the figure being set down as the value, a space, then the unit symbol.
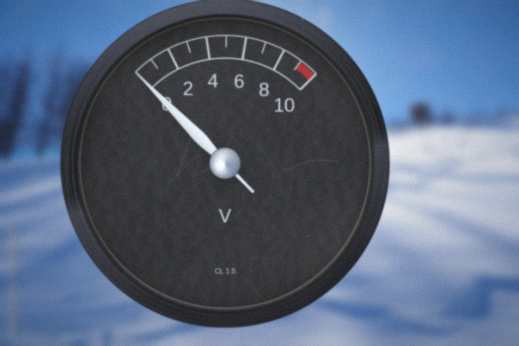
0 V
